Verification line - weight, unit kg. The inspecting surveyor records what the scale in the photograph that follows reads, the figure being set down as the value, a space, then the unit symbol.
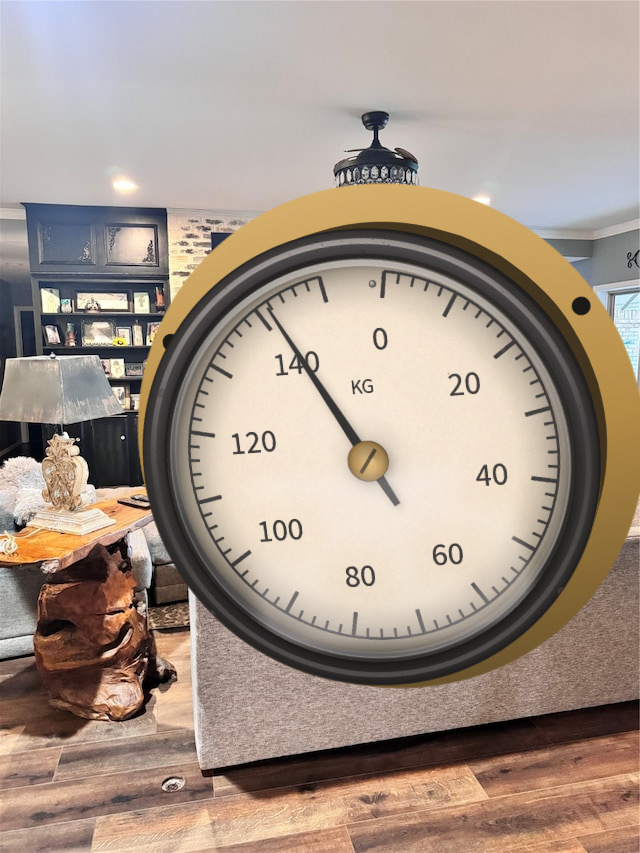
142 kg
